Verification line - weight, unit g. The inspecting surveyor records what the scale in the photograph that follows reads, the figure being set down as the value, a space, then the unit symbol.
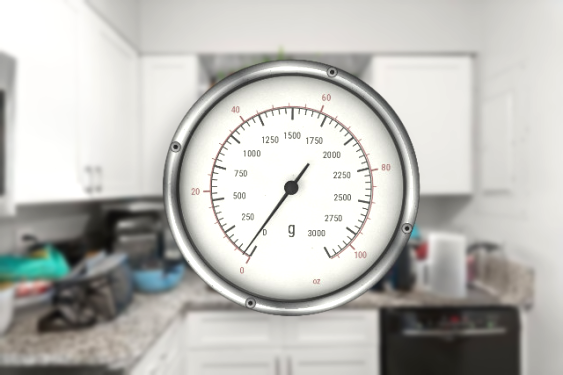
50 g
